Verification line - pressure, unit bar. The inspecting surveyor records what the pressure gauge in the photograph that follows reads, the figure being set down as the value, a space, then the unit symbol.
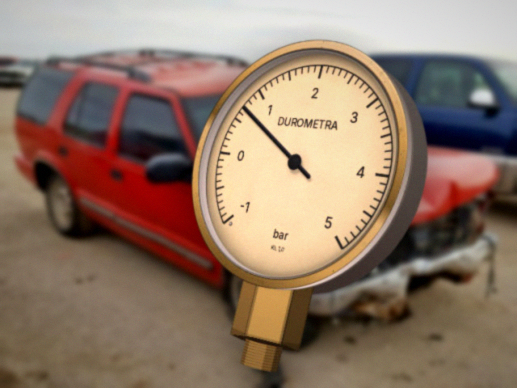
0.7 bar
